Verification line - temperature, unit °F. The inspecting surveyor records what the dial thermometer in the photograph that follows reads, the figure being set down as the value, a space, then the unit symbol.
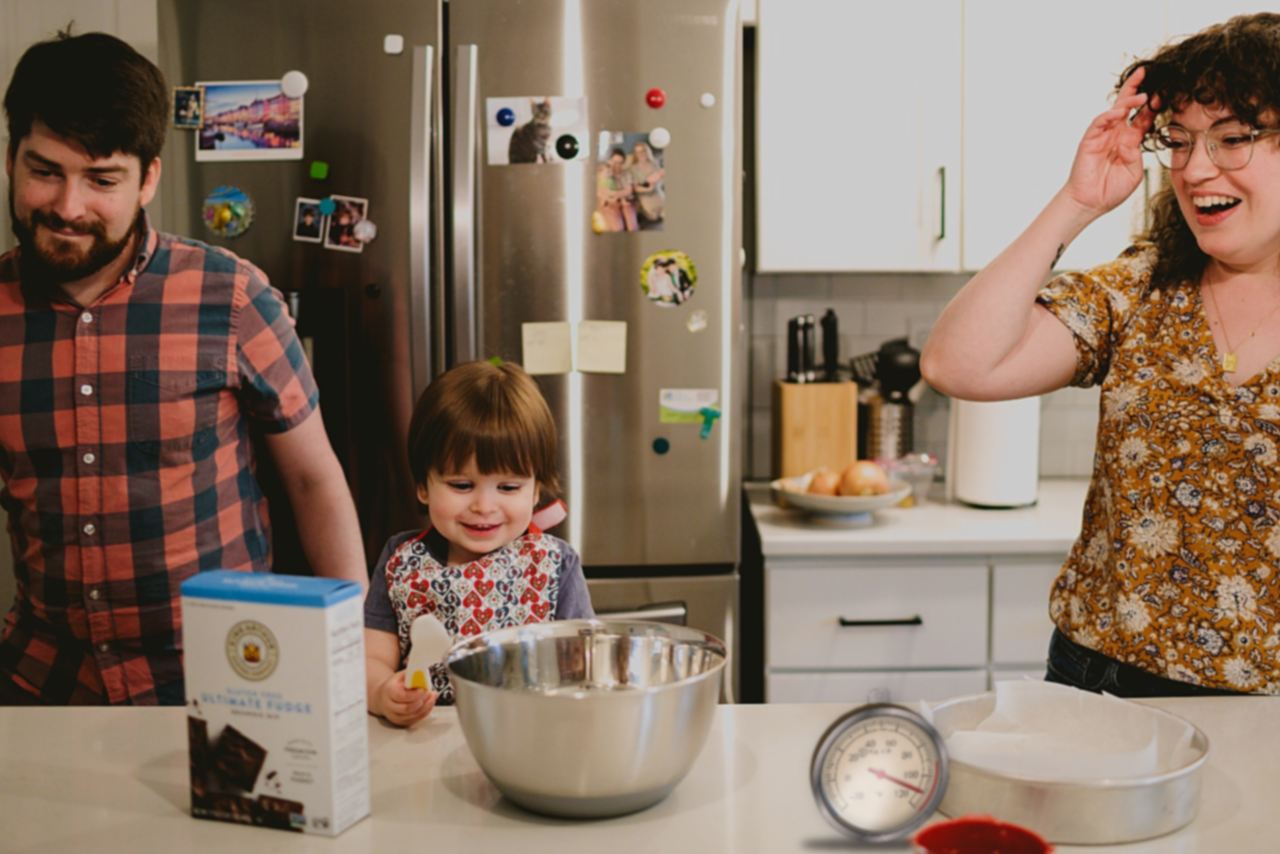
110 °F
